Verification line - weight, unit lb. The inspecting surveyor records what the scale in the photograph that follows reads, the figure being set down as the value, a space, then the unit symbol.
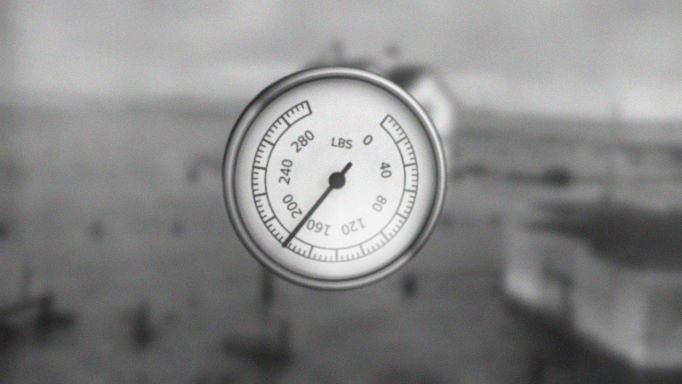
180 lb
